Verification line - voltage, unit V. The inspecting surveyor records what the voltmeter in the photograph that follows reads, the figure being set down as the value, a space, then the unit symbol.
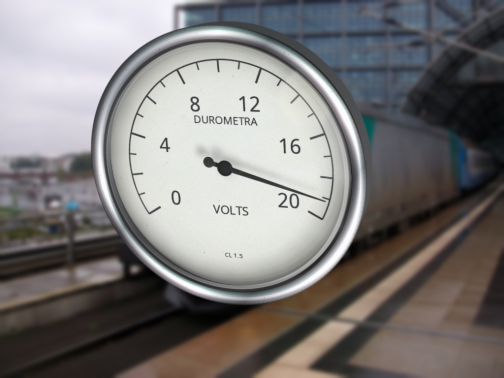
19 V
